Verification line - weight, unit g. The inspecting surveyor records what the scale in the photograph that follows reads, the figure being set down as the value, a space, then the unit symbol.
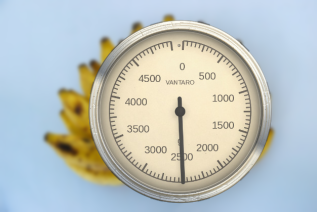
2500 g
